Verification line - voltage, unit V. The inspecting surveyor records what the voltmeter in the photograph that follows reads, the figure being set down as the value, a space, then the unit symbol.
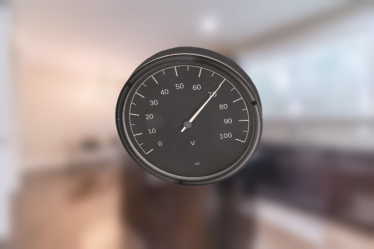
70 V
